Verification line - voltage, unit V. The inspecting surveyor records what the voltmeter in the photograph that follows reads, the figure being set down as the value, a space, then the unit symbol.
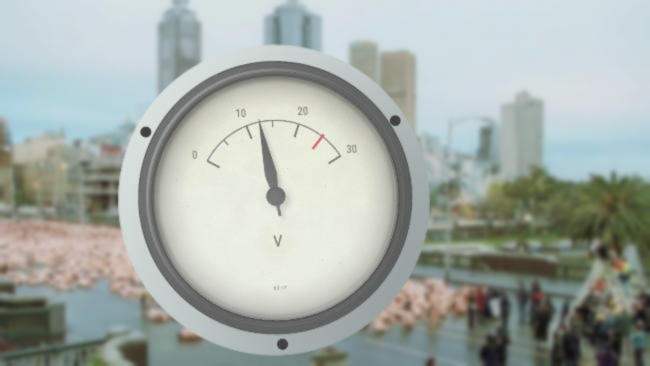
12.5 V
